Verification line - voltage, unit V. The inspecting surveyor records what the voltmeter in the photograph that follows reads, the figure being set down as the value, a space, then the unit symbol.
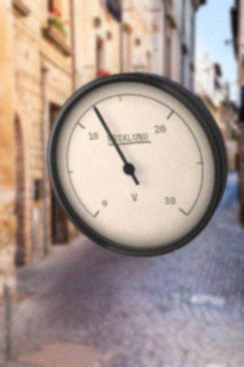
12.5 V
